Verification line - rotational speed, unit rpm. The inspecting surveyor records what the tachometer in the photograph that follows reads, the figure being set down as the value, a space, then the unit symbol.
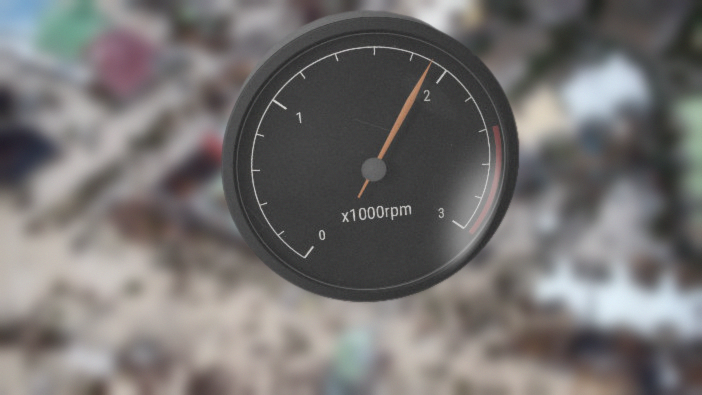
1900 rpm
